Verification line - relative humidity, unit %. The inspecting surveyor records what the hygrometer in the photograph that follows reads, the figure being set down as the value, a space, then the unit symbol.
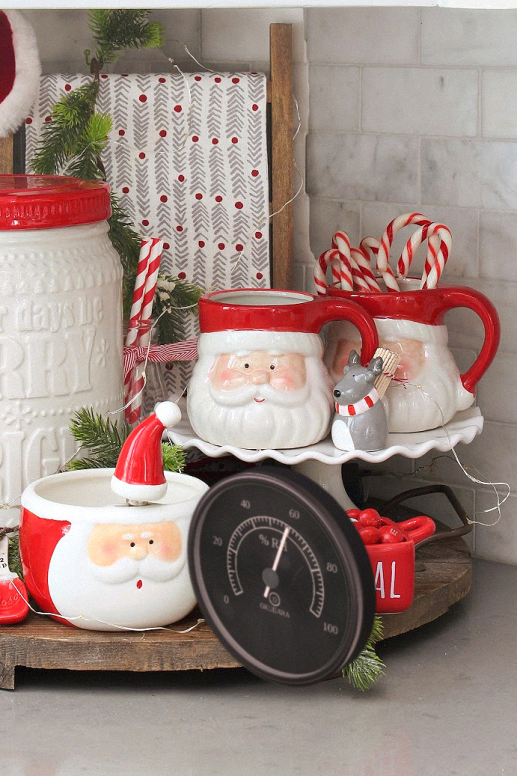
60 %
